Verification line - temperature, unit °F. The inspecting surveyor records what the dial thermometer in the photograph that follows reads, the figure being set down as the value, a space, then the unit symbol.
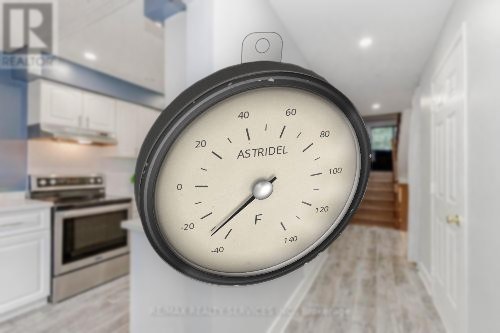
-30 °F
